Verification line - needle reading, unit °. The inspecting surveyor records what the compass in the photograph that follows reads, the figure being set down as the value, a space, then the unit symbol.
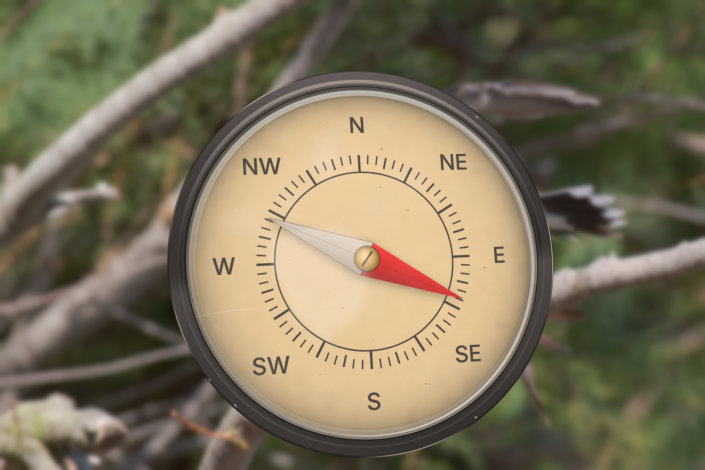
115 °
